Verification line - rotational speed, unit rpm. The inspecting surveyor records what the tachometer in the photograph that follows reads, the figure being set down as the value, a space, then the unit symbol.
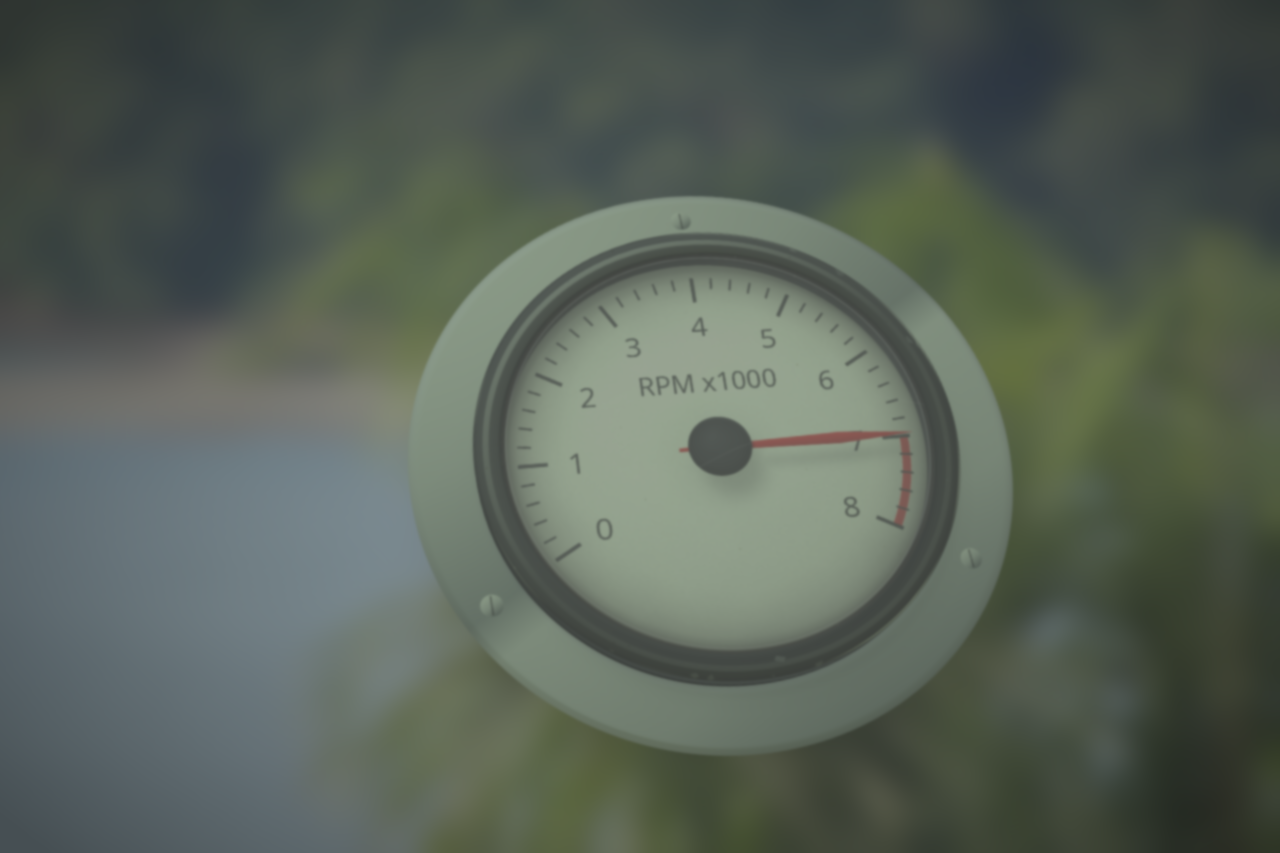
7000 rpm
